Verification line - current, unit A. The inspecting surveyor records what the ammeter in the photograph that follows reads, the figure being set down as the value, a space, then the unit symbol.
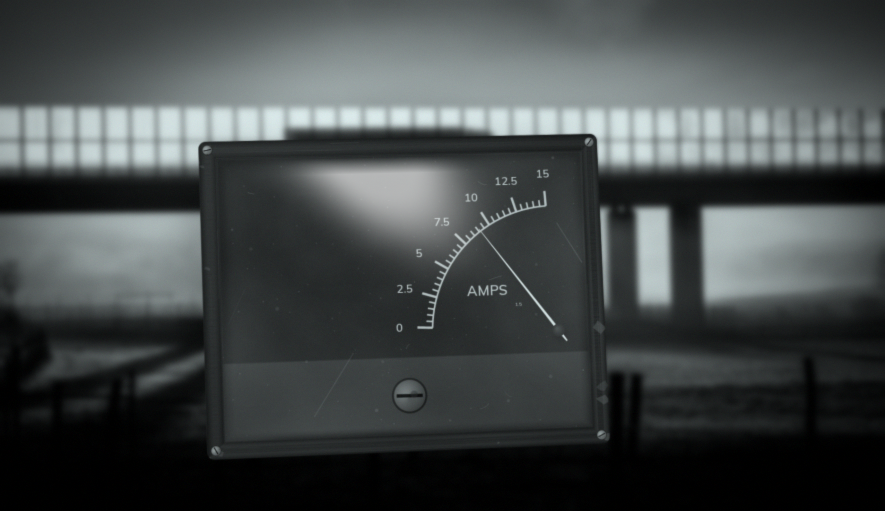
9 A
